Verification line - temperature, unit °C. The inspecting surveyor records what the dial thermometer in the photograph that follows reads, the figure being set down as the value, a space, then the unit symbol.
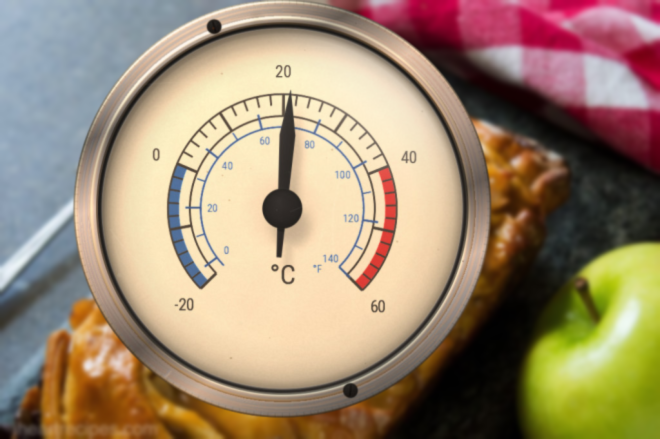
21 °C
